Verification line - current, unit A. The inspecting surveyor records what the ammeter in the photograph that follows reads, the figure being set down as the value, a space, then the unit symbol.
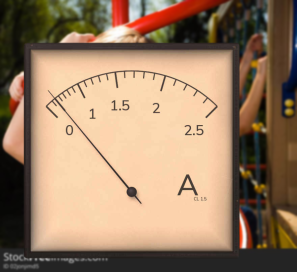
0.5 A
